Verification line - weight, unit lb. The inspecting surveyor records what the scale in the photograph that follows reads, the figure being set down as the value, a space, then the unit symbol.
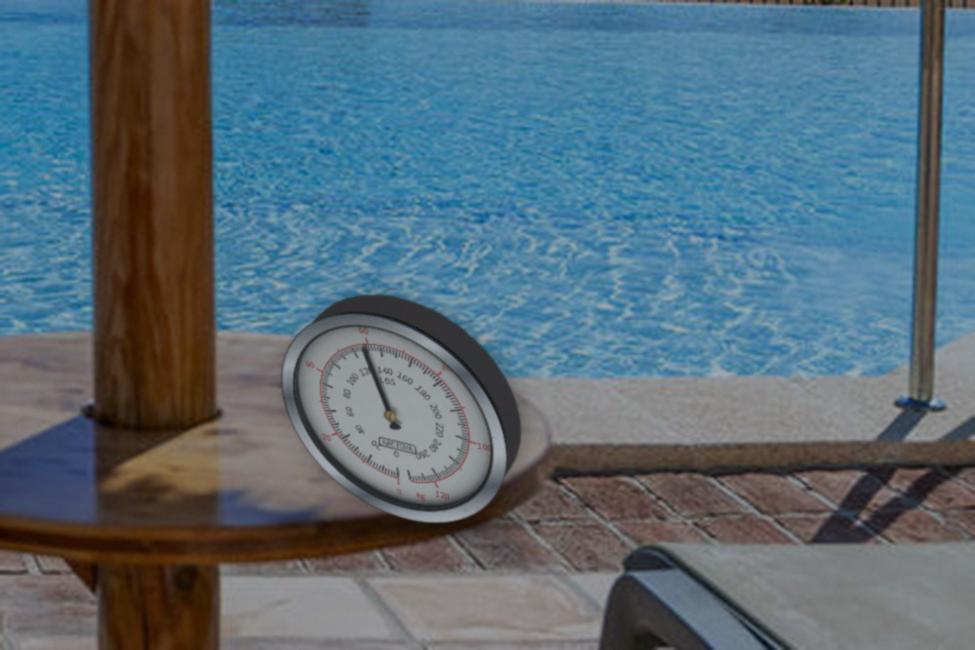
130 lb
